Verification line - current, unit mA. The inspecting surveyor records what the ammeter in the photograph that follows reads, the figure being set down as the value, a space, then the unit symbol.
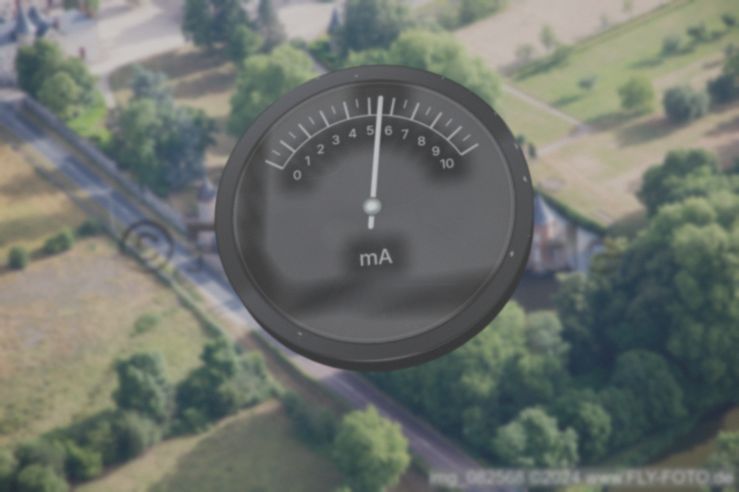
5.5 mA
